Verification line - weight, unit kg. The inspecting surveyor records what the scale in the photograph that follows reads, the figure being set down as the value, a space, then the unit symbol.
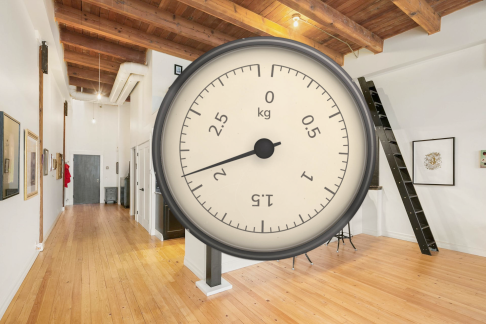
2.1 kg
